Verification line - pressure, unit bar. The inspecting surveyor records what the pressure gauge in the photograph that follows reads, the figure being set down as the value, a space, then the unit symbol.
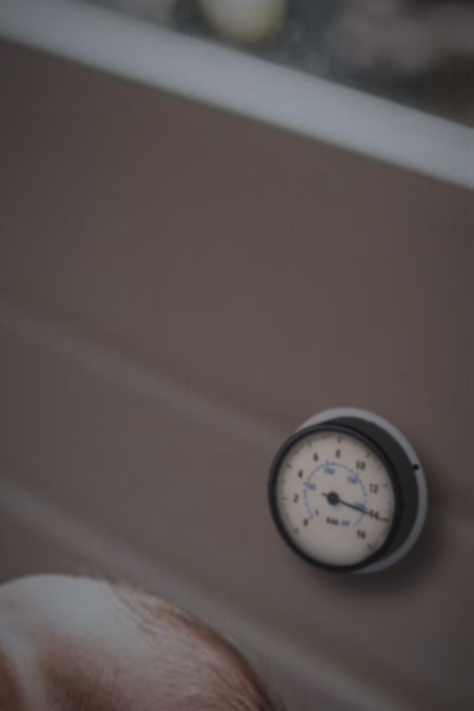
14 bar
